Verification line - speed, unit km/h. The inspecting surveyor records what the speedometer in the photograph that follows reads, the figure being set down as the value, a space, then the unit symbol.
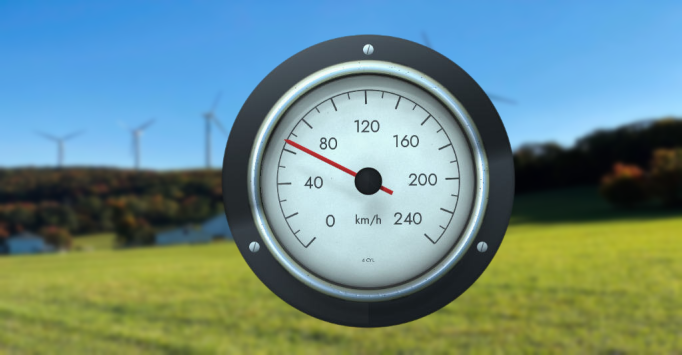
65 km/h
